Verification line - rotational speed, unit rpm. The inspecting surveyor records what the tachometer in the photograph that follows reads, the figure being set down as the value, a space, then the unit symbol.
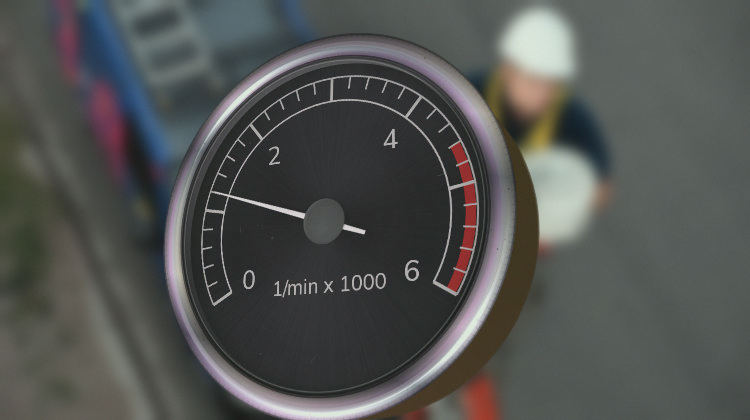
1200 rpm
